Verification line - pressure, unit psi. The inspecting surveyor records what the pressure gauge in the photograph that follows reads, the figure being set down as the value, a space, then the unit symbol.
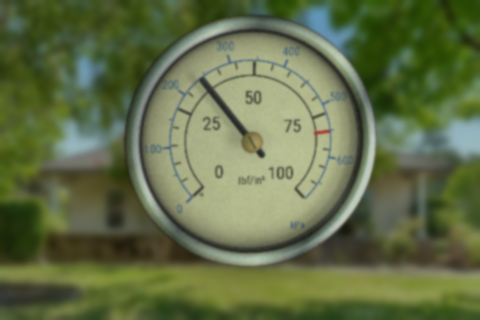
35 psi
